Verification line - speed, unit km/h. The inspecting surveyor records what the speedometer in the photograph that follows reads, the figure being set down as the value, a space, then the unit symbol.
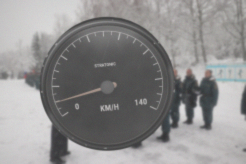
10 km/h
